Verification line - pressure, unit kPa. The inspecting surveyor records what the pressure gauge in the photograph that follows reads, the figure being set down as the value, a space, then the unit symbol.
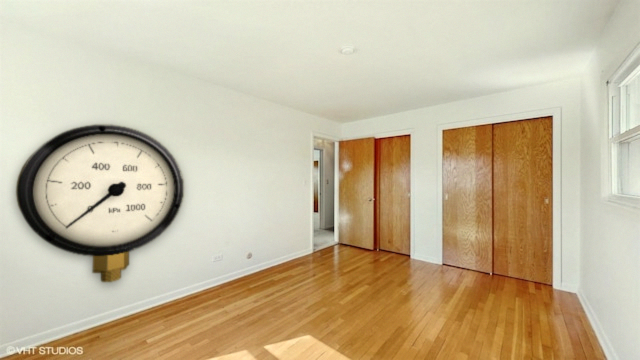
0 kPa
